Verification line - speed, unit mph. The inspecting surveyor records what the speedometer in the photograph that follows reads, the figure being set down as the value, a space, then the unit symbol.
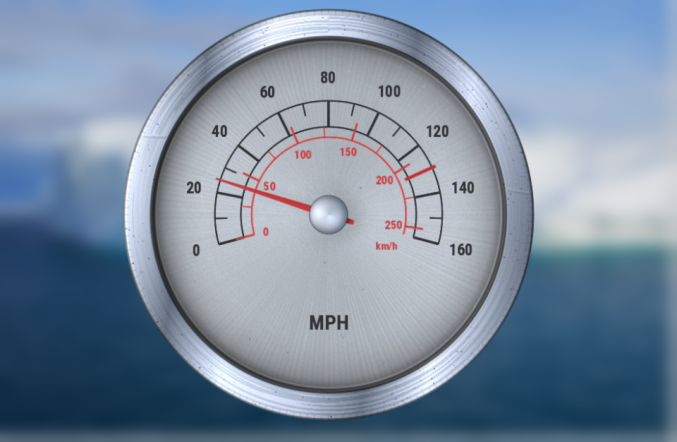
25 mph
